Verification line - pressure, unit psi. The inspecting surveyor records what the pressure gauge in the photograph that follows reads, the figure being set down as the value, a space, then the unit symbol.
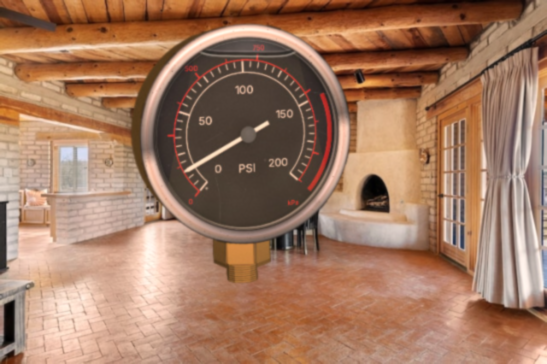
15 psi
